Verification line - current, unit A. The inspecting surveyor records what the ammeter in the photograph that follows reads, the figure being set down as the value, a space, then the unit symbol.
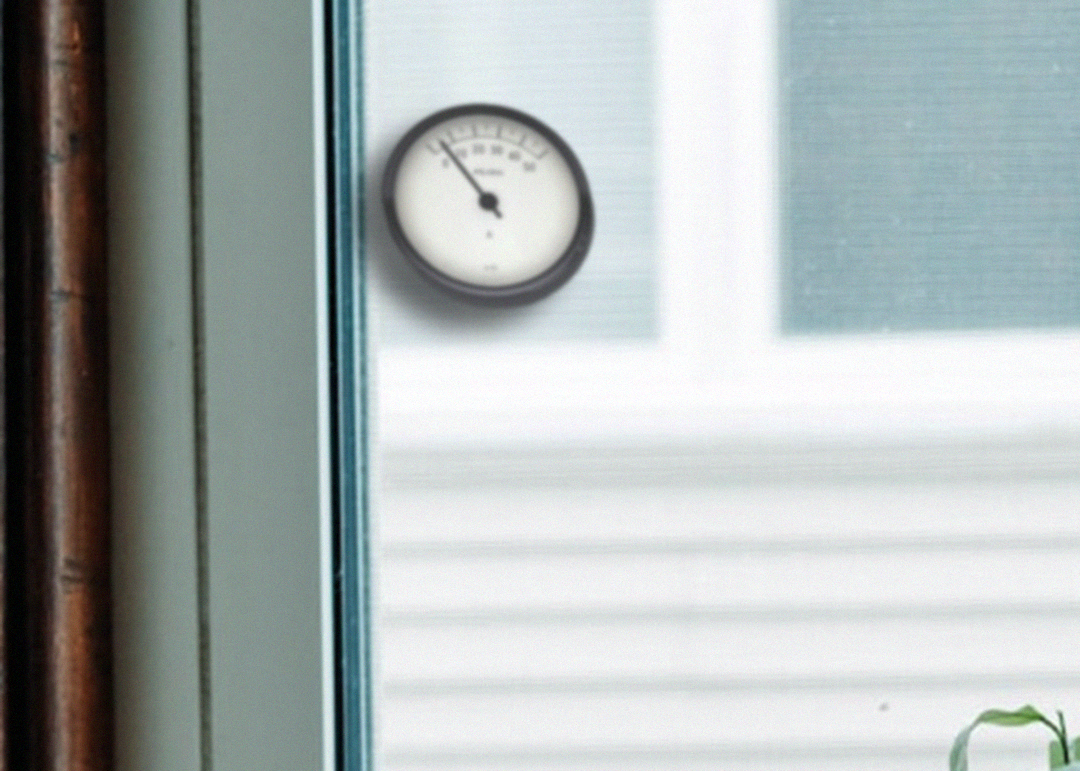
5 A
